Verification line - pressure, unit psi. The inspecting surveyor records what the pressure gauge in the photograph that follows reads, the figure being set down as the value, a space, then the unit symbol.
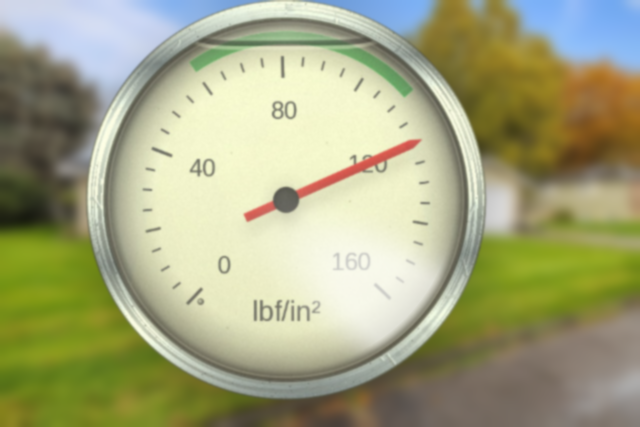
120 psi
